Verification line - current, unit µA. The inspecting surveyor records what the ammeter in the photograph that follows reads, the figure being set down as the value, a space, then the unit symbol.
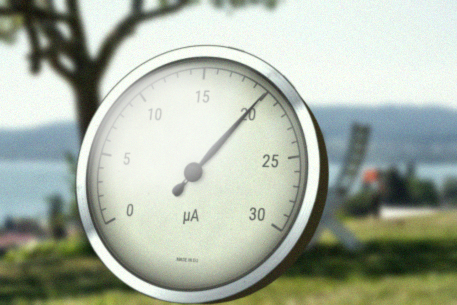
20 µA
